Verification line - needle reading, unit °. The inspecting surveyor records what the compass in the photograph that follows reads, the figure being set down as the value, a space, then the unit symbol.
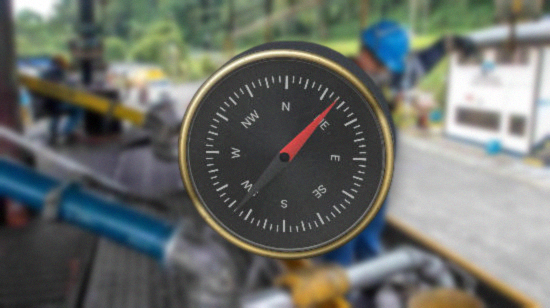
40 °
